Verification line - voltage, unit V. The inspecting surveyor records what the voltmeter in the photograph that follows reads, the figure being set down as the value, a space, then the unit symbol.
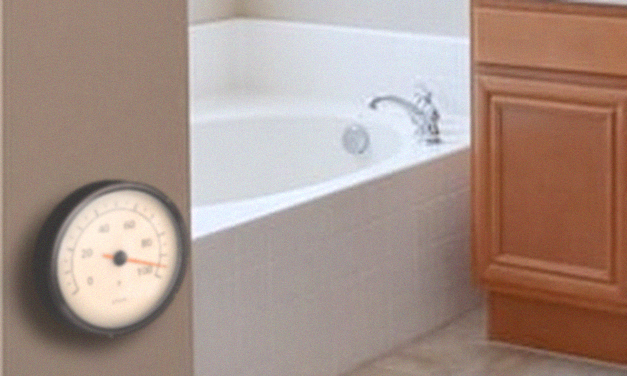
95 V
